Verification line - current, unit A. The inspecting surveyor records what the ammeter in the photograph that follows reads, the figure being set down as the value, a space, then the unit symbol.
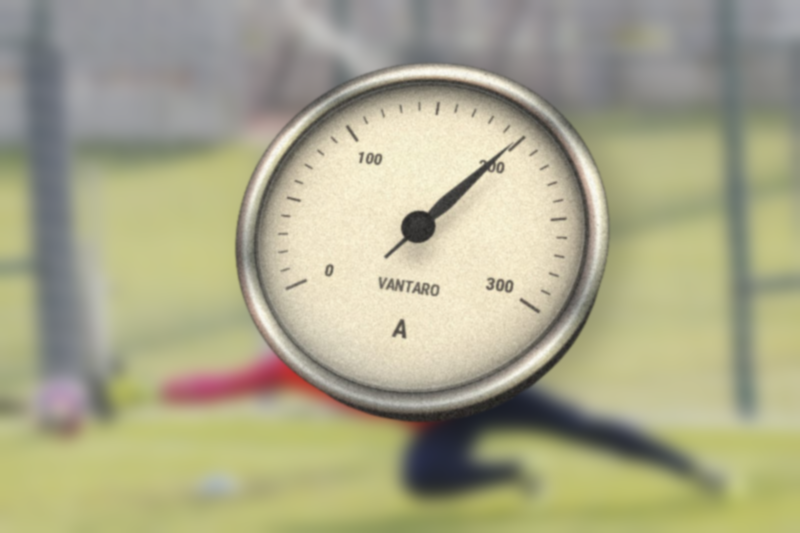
200 A
